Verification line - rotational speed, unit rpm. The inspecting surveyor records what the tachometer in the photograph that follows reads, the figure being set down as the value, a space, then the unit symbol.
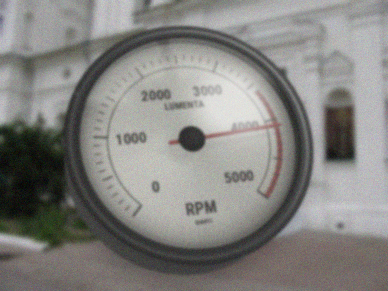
4100 rpm
